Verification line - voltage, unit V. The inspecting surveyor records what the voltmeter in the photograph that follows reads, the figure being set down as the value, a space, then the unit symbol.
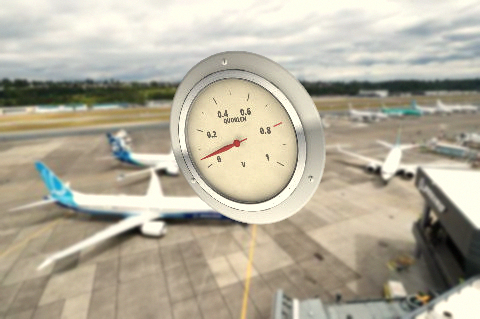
0.05 V
